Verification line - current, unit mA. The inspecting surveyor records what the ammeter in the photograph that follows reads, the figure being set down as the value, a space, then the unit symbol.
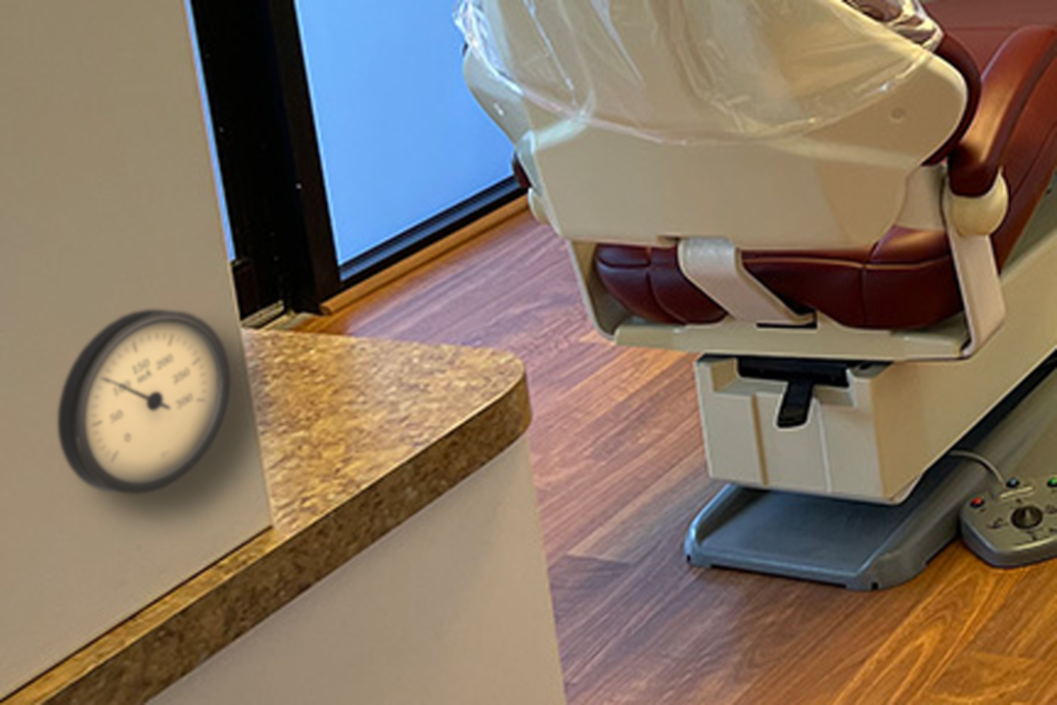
100 mA
